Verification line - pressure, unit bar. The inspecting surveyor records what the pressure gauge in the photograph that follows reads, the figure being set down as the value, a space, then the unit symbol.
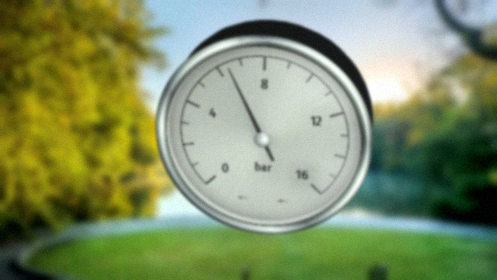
6.5 bar
